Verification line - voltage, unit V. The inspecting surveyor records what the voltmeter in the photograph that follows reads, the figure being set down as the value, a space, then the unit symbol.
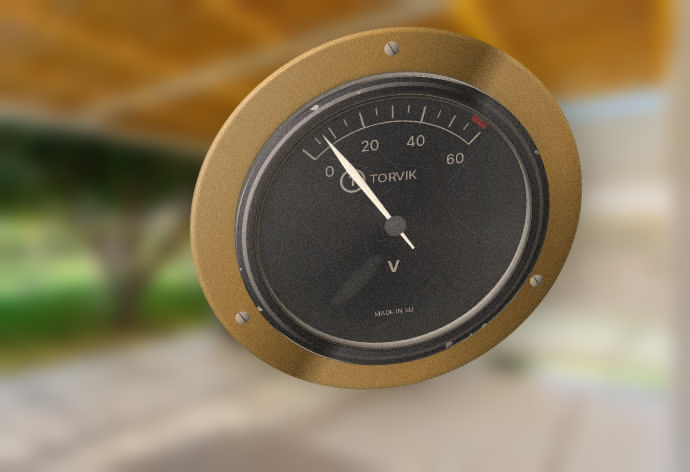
7.5 V
